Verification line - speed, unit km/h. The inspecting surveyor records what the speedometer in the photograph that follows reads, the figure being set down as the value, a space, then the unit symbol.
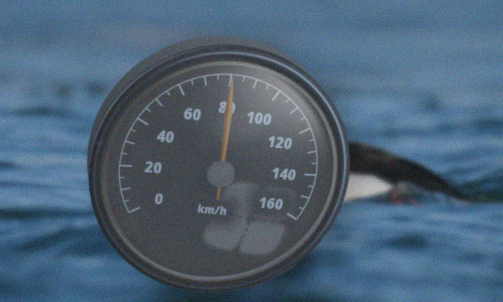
80 km/h
